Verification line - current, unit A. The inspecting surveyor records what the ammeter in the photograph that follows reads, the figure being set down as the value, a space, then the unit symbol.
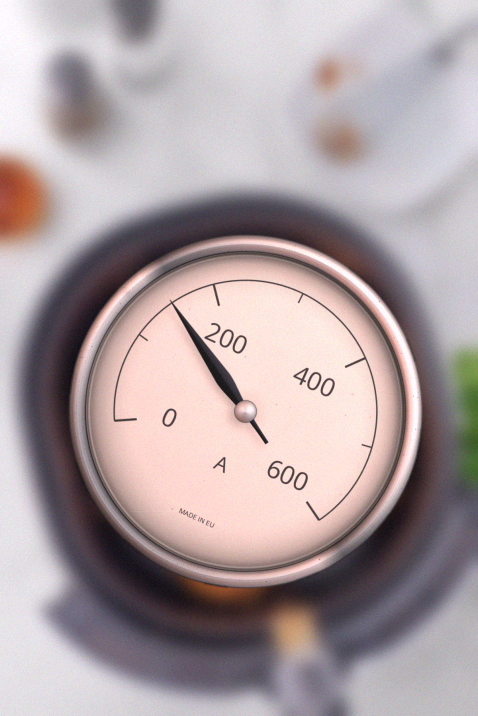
150 A
